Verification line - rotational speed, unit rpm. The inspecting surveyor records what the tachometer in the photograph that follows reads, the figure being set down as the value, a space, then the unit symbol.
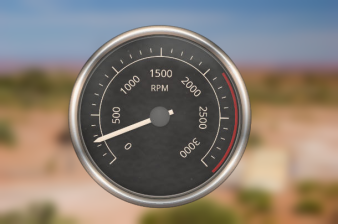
250 rpm
